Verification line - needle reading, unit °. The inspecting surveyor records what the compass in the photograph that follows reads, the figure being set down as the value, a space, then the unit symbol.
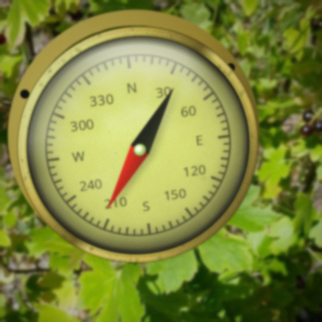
215 °
